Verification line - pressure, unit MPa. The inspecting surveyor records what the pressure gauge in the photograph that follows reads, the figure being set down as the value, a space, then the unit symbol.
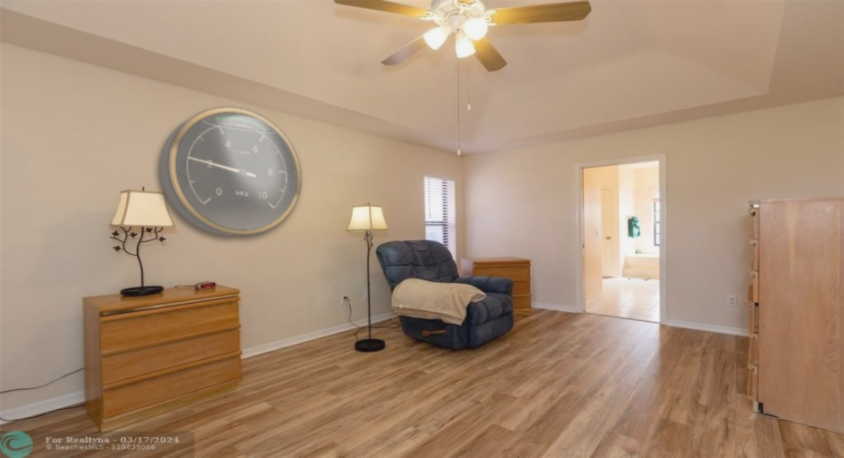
2 MPa
